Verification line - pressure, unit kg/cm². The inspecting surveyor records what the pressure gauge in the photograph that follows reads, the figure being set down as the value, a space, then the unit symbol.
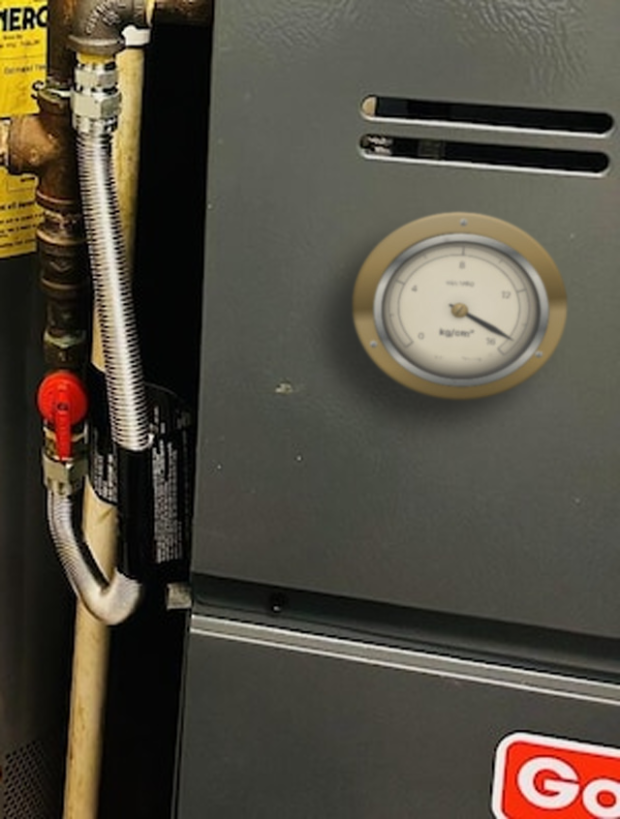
15 kg/cm²
